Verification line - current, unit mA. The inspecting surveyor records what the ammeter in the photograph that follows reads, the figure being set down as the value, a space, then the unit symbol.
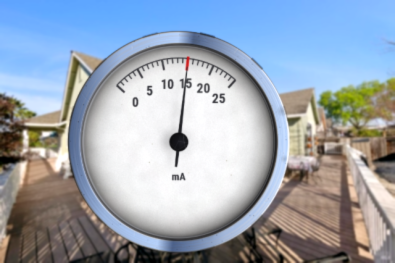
15 mA
